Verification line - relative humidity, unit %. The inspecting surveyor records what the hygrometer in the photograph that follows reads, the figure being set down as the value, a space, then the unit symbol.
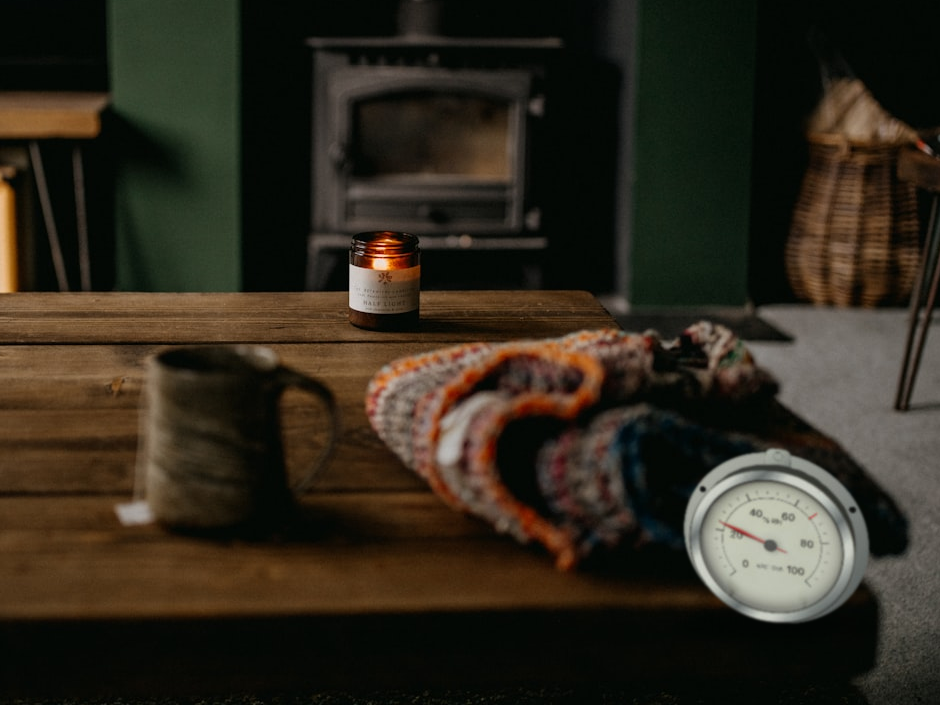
24 %
